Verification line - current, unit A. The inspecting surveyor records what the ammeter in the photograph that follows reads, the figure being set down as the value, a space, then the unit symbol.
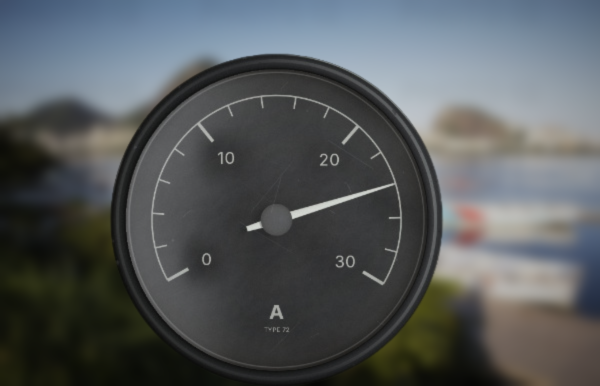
24 A
